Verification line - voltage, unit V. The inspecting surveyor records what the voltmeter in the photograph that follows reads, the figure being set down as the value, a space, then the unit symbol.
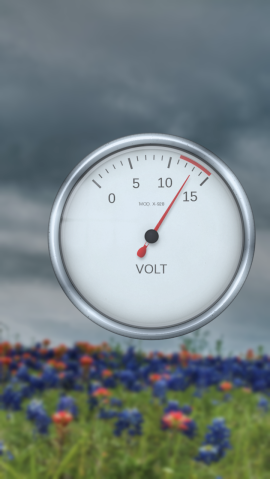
13 V
